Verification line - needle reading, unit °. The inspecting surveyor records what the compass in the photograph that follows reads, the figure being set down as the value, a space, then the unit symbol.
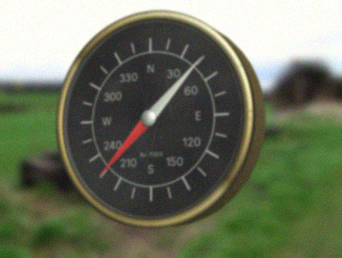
225 °
